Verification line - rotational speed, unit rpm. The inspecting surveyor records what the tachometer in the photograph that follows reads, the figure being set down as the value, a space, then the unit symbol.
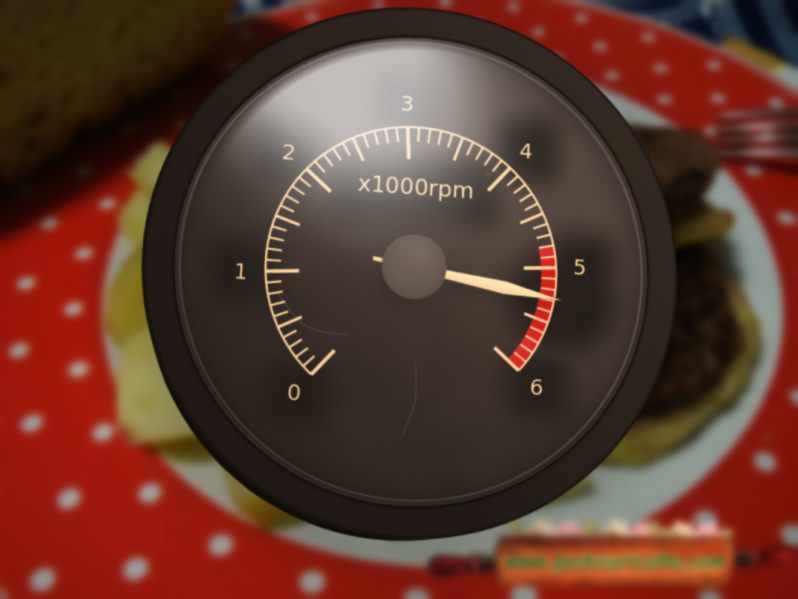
5300 rpm
